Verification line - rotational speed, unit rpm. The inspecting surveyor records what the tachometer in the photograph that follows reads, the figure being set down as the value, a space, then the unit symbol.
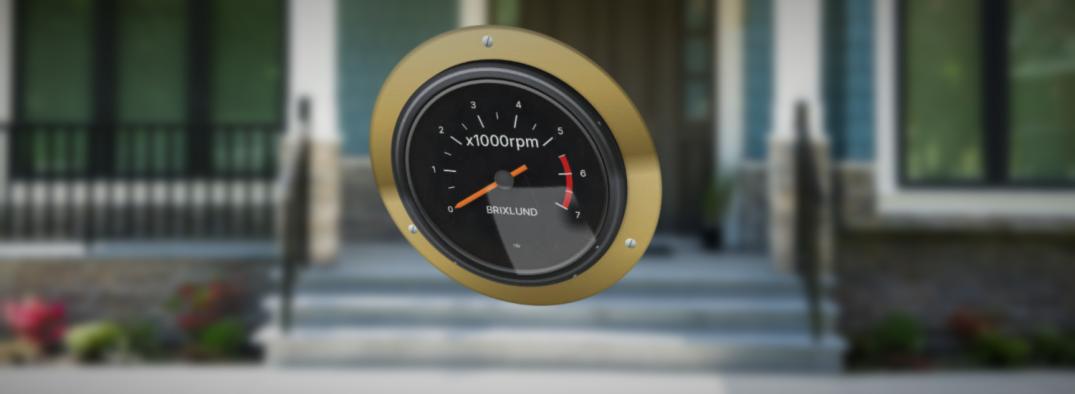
0 rpm
